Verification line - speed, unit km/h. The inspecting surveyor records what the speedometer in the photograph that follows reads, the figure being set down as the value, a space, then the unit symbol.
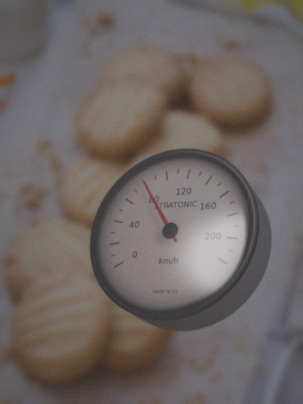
80 km/h
